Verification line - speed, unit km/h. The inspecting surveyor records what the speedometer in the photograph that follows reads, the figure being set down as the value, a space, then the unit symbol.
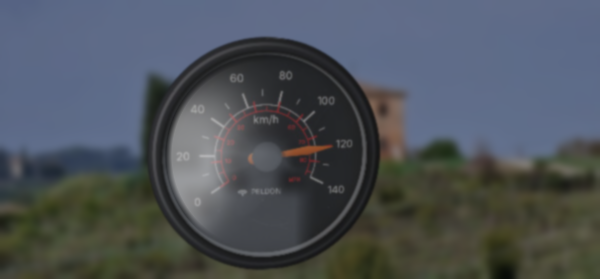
120 km/h
